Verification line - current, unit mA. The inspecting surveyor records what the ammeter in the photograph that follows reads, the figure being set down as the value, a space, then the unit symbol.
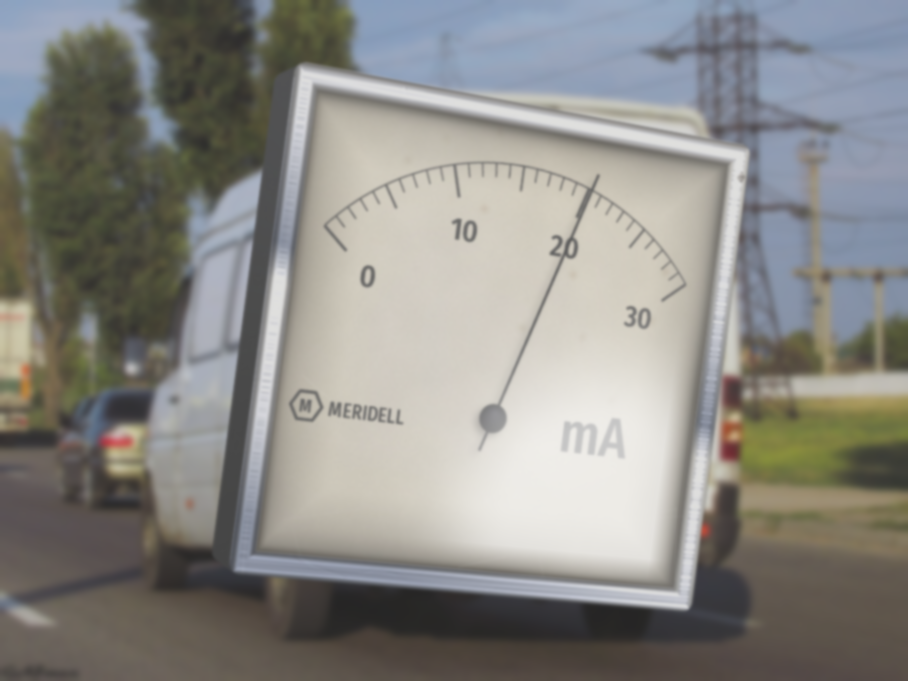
20 mA
